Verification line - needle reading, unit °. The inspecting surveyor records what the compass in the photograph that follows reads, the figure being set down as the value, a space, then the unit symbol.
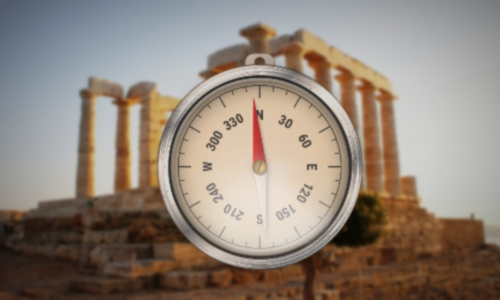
355 °
